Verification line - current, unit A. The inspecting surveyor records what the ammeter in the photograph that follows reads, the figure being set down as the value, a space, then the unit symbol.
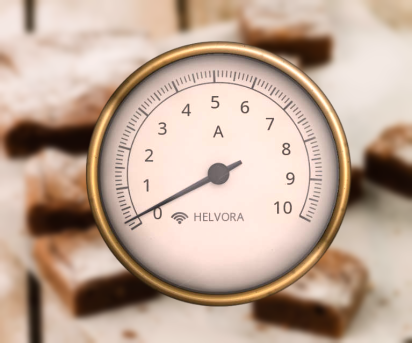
0.2 A
